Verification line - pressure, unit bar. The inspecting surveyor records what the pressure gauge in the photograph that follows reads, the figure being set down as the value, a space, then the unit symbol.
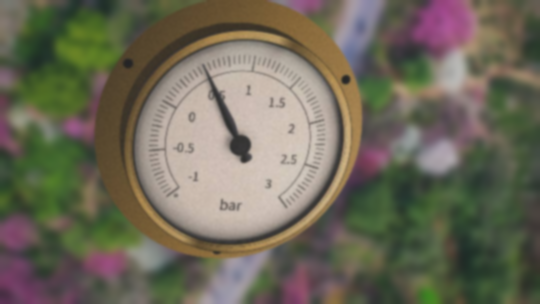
0.5 bar
